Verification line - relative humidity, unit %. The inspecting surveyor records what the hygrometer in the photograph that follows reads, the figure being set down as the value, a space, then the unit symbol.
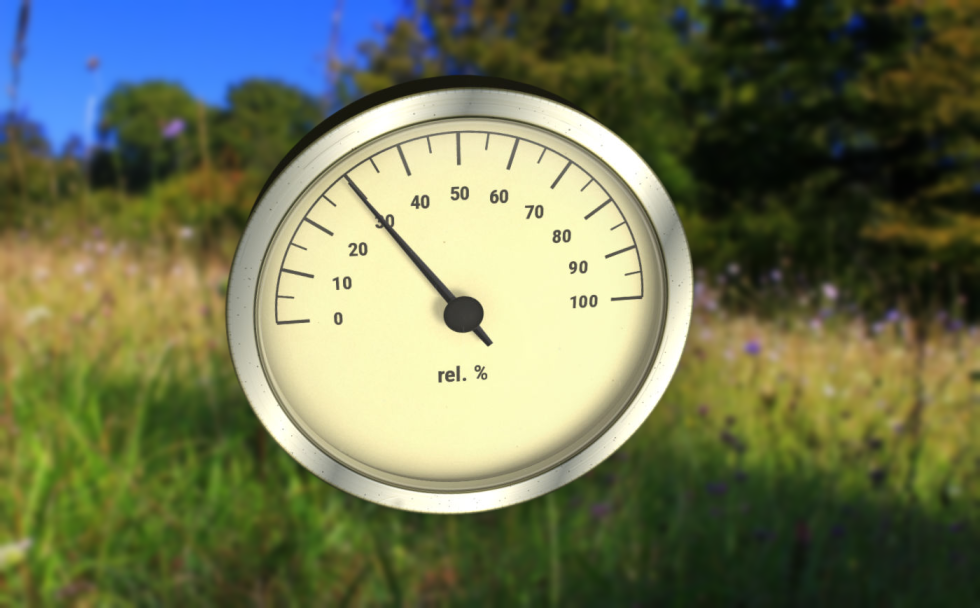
30 %
